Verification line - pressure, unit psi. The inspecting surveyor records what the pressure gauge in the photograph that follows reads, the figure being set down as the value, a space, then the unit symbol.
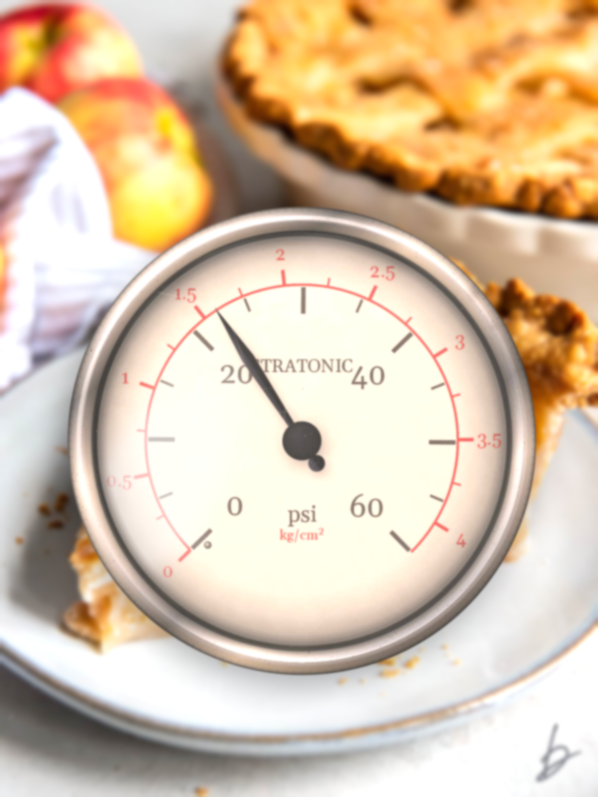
22.5 psi
